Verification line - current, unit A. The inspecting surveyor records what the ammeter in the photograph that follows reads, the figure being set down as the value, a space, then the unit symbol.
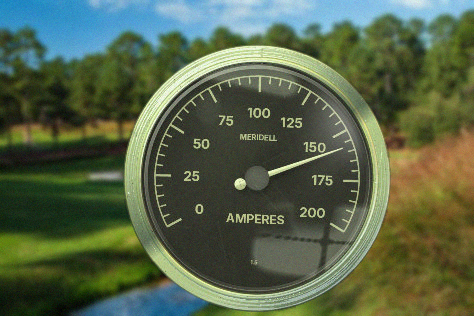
157.5 A
